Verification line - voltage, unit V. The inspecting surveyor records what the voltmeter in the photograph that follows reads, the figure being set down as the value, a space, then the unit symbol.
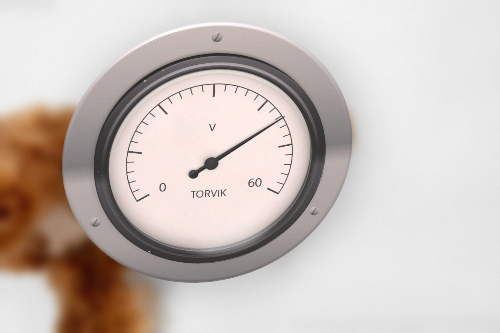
44 V
